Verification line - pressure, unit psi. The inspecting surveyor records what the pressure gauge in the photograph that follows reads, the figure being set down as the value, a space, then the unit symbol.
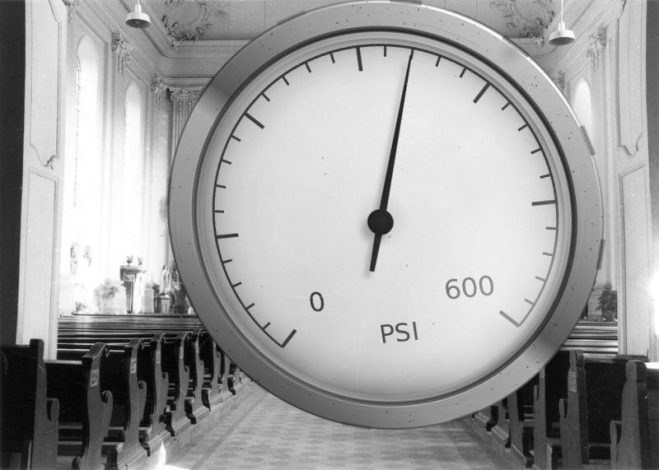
340 psi
